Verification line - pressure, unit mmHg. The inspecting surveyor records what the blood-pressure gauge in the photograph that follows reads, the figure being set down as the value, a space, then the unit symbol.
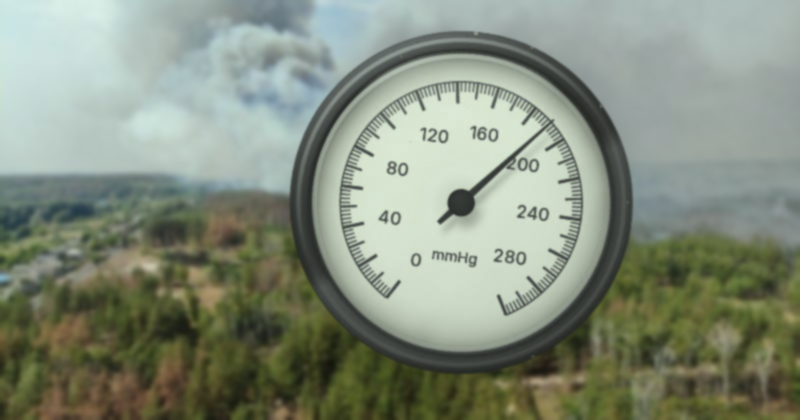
190 mmHg
